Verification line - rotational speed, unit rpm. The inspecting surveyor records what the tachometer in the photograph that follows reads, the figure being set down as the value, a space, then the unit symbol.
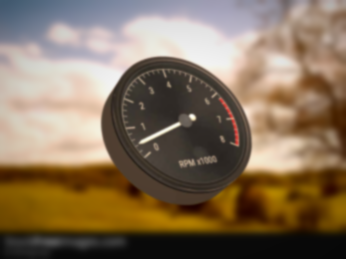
400 rpm
